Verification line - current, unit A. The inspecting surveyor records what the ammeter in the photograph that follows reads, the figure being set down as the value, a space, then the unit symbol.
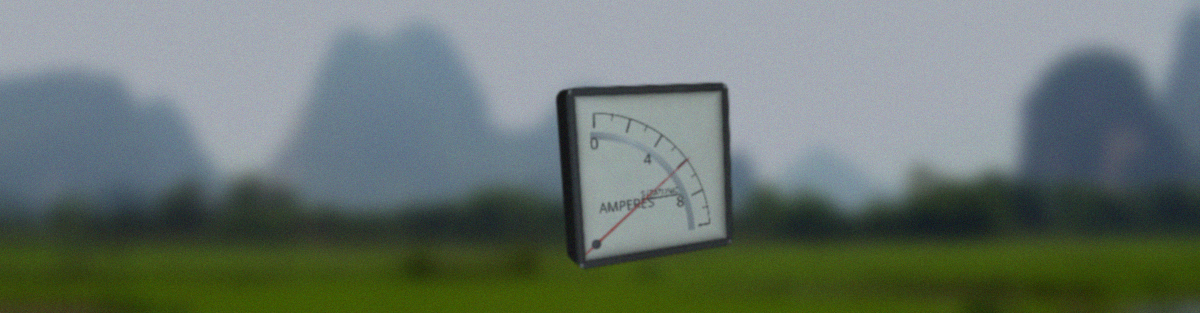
6 A
